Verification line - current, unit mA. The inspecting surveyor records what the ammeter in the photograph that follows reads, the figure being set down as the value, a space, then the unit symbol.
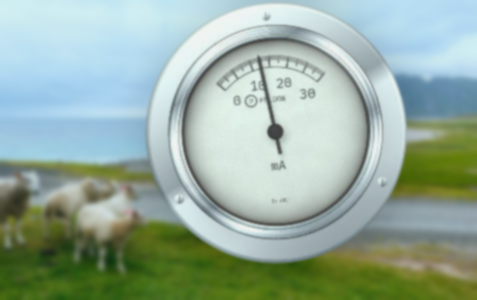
12.5 mA
